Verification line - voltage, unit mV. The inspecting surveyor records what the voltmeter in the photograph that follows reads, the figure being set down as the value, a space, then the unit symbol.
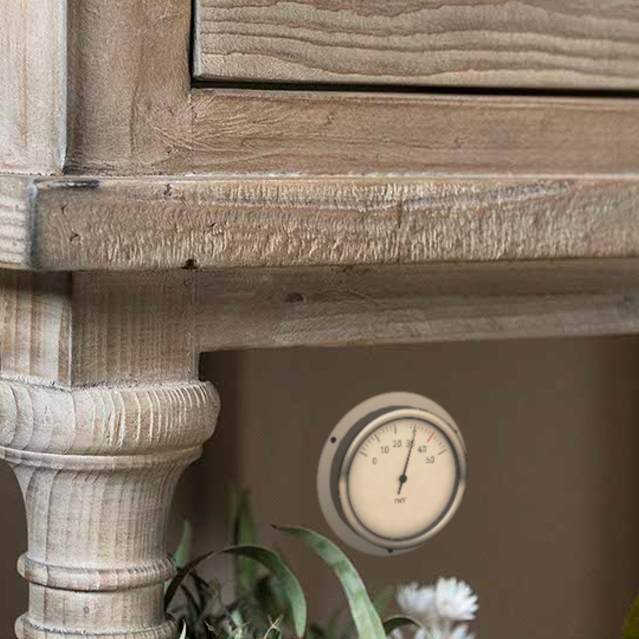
30 mV
